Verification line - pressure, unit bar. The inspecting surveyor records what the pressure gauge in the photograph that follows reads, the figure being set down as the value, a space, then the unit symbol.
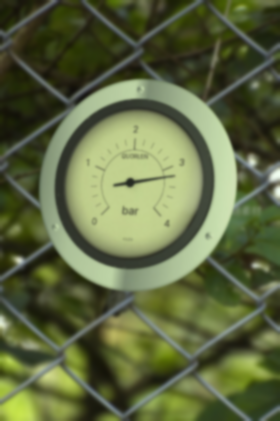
3.2 bar
